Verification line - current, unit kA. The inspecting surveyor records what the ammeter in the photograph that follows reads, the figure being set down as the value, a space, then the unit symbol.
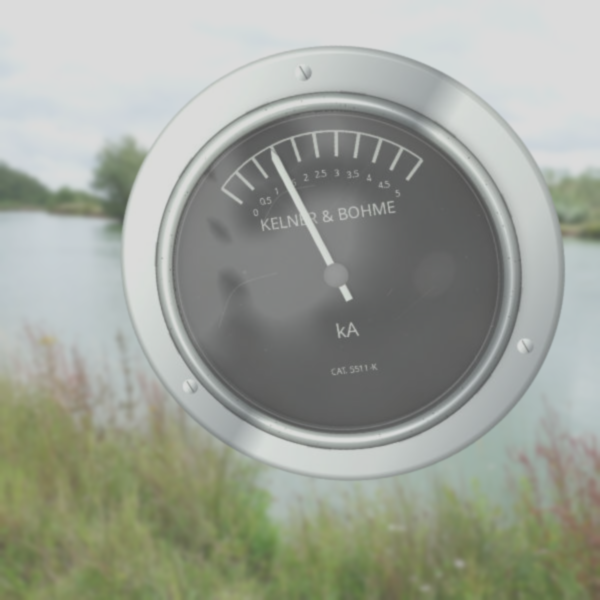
1.5 kA
